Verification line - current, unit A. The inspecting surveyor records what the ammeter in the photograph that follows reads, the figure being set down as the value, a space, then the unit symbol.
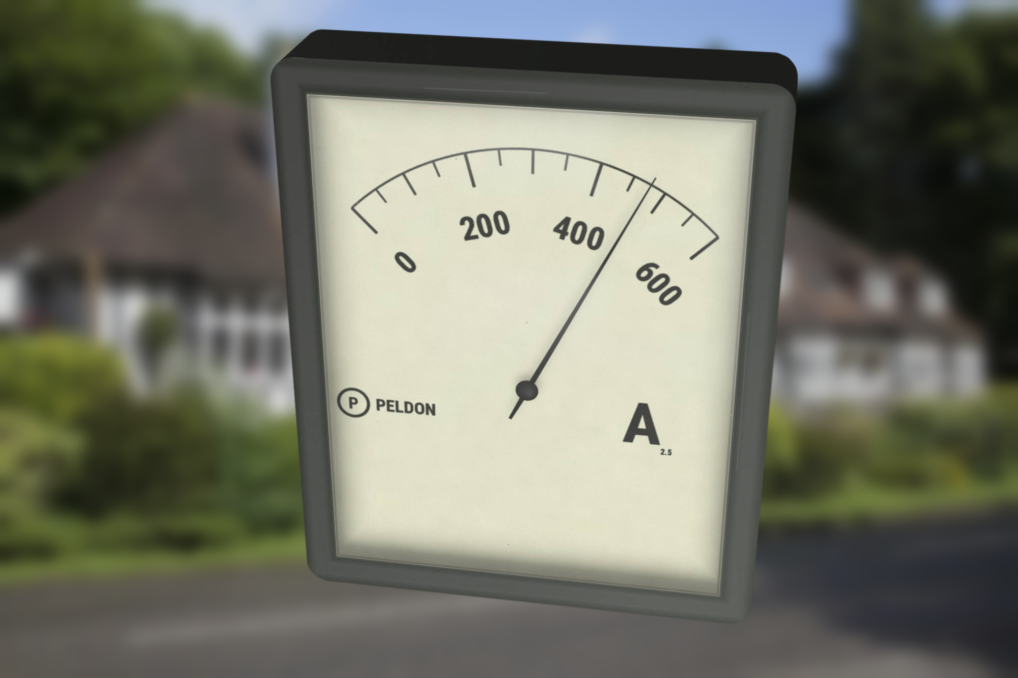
475 A
